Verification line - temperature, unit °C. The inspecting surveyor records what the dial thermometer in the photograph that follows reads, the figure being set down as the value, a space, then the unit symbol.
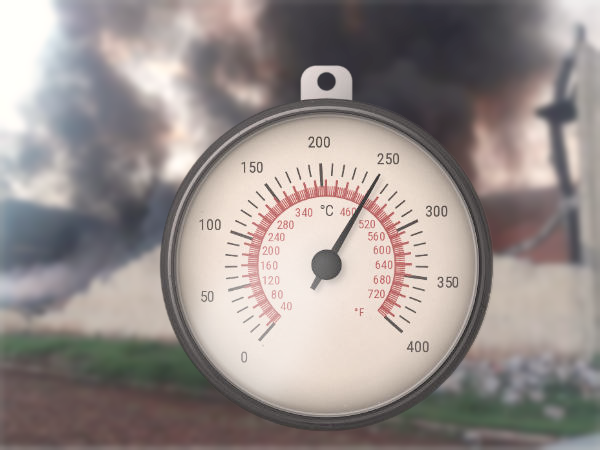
250 °C
